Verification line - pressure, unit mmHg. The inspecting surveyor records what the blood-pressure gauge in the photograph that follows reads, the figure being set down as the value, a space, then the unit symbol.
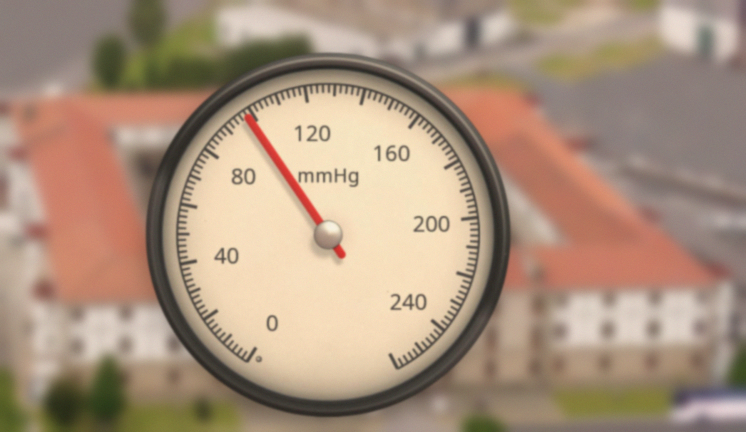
98 mmHg
